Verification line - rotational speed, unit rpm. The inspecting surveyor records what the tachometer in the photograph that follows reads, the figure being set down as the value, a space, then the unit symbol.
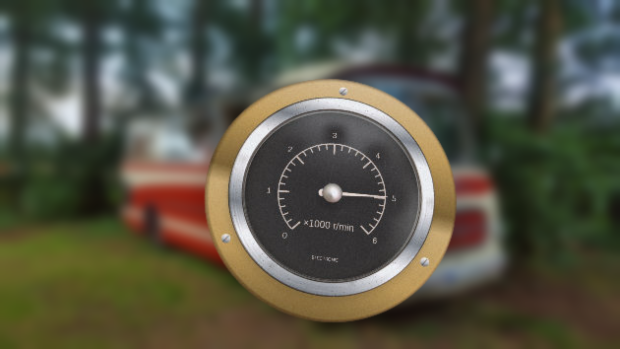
5000 rpm
